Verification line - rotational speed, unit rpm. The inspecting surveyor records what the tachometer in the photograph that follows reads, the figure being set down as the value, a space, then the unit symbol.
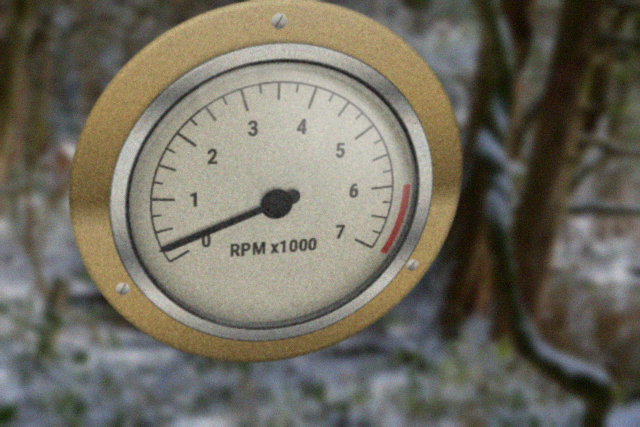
250 rpm
